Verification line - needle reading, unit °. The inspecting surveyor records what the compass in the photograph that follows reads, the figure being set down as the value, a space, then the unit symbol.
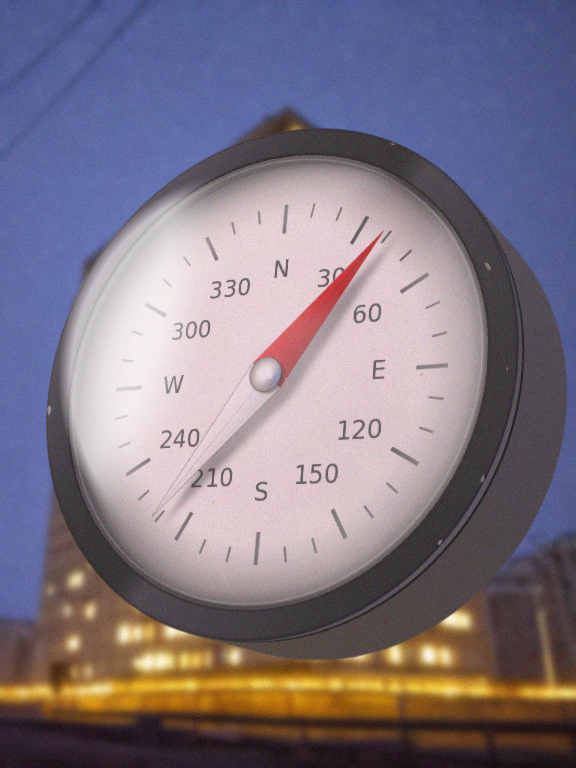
40 °
